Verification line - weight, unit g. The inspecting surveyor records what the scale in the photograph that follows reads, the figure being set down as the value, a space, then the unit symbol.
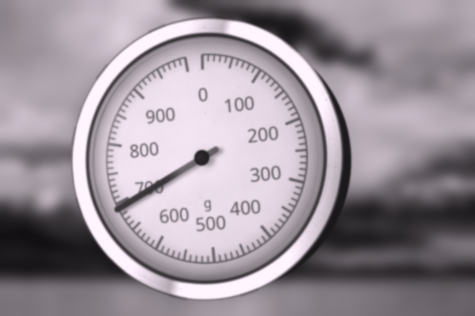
690 g
